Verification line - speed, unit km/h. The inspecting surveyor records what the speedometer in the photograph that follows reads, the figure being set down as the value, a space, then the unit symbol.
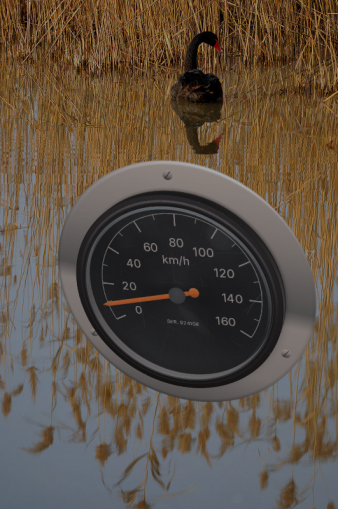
10 km/h
